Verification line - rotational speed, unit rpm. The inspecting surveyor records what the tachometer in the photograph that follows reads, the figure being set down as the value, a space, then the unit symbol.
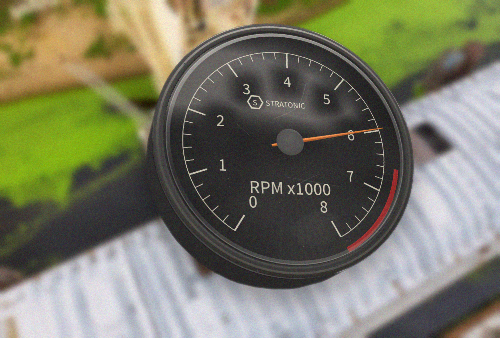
6000 rpm
